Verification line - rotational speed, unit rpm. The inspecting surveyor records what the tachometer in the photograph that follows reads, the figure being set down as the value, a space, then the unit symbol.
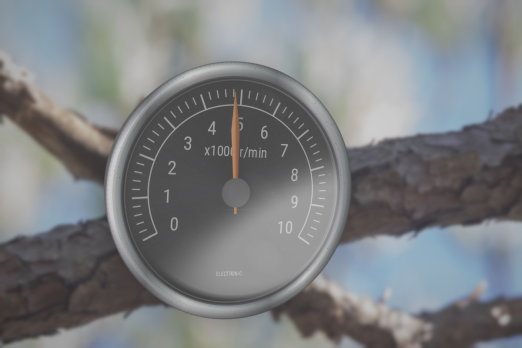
4800 rpm
